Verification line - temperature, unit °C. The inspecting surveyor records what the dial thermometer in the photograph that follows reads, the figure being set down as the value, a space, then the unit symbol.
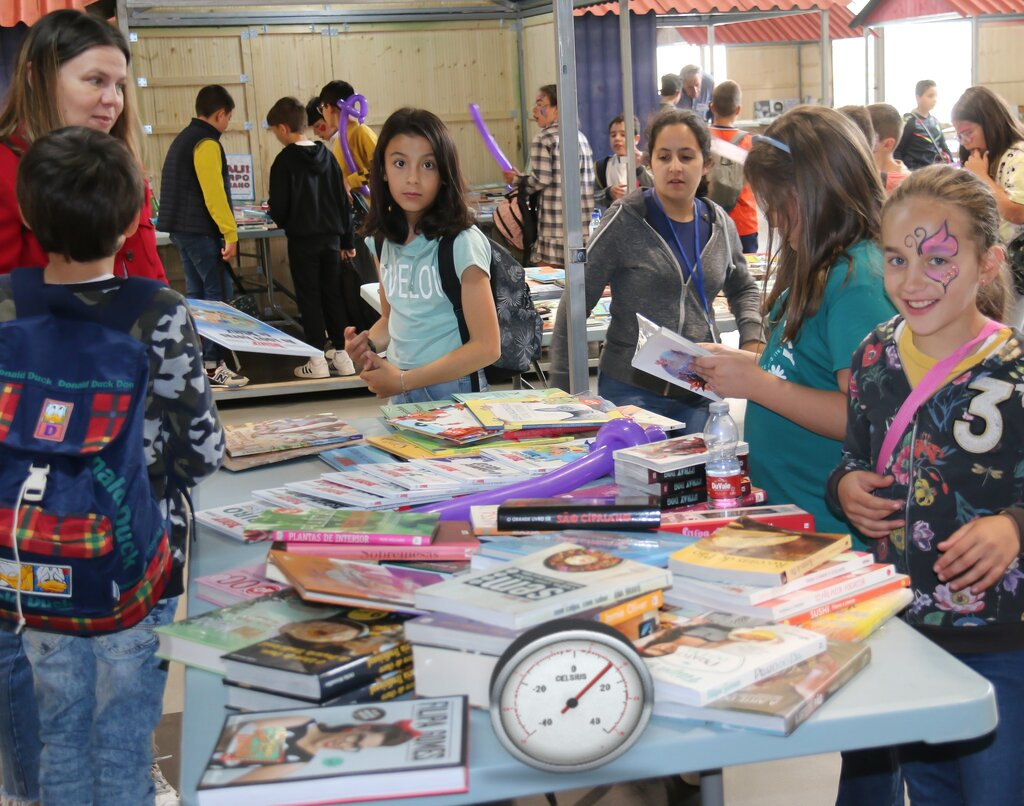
12 °C
